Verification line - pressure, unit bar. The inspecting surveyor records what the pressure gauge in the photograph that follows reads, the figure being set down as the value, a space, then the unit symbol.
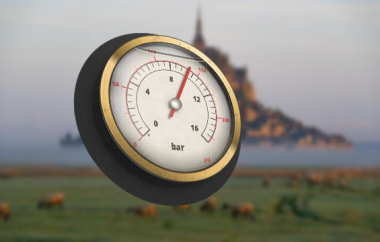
9.5 bar
